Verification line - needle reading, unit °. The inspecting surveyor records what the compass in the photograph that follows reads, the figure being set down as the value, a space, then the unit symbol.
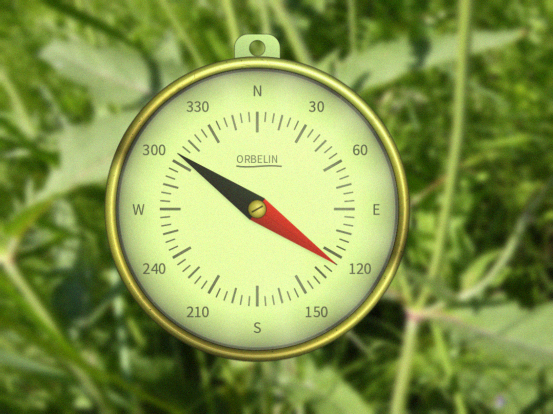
125 °
